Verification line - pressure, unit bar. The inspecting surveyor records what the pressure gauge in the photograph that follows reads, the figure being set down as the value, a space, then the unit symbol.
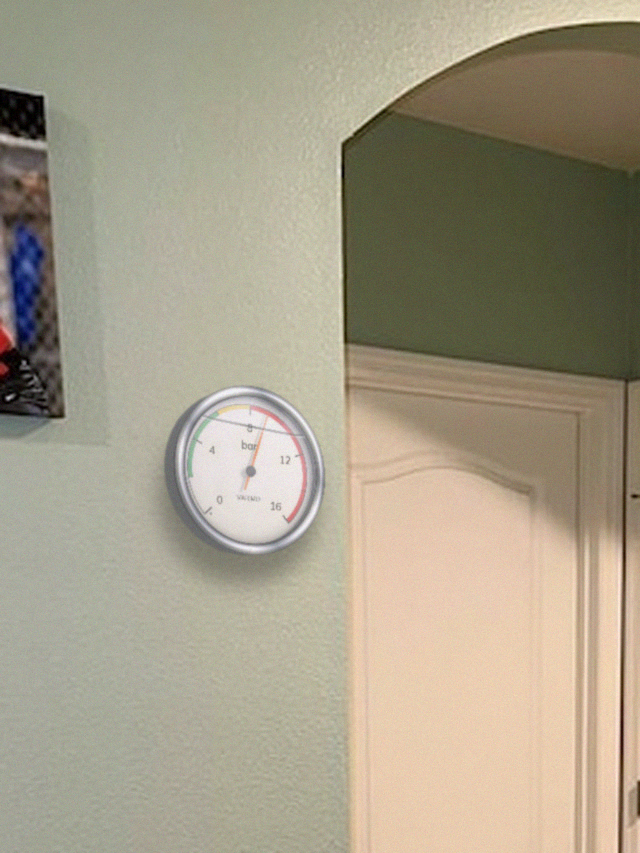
9 bar
